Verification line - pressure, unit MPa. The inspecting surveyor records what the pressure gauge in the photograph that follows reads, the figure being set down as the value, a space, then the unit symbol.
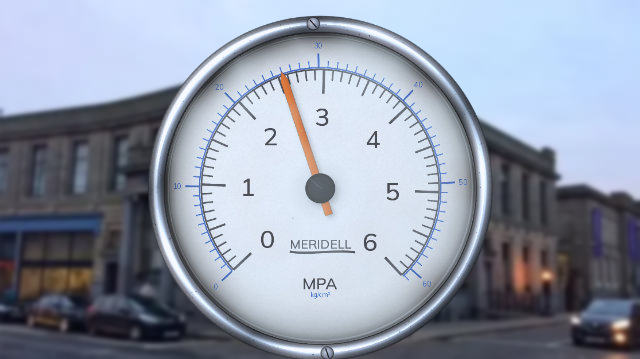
2.55 MPa
